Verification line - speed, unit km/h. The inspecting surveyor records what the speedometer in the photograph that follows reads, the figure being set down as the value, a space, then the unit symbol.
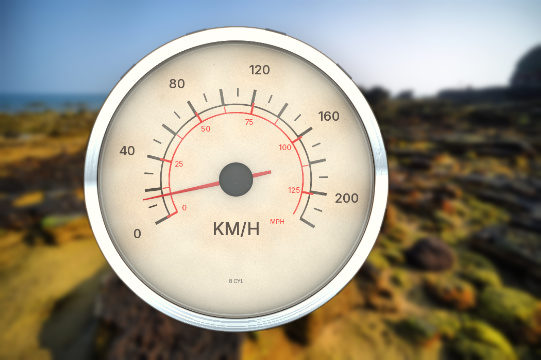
15 km/h
